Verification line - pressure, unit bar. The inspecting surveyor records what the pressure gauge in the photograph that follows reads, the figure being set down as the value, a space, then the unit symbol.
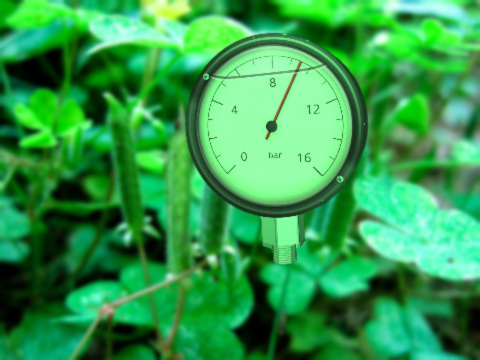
9.5 bar
